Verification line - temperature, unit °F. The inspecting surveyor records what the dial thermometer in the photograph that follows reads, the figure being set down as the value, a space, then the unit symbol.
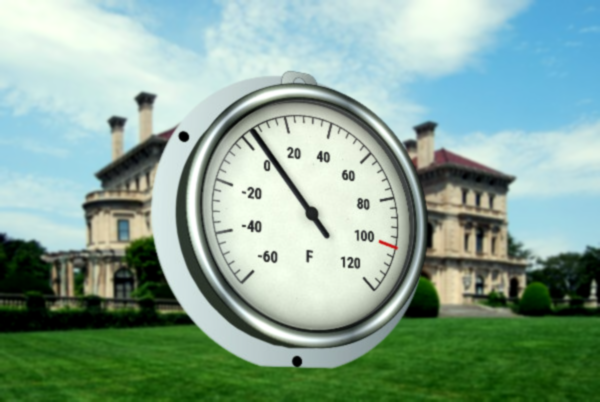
4 °F
